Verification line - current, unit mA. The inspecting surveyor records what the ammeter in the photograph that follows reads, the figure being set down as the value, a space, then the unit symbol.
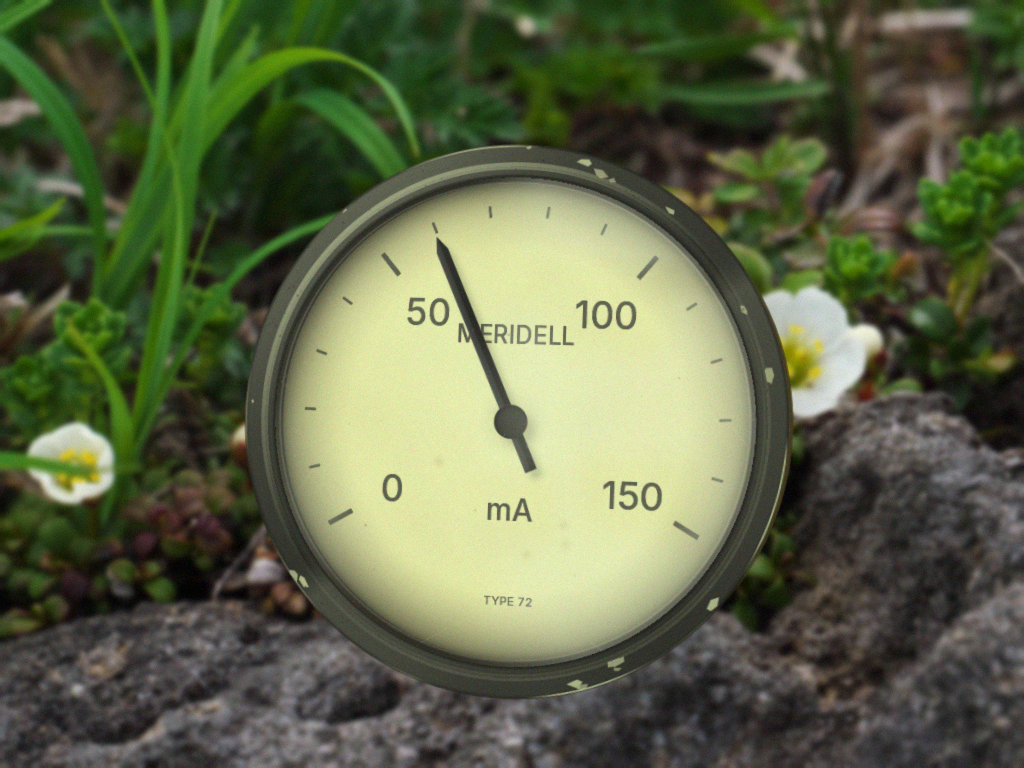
60 mA
